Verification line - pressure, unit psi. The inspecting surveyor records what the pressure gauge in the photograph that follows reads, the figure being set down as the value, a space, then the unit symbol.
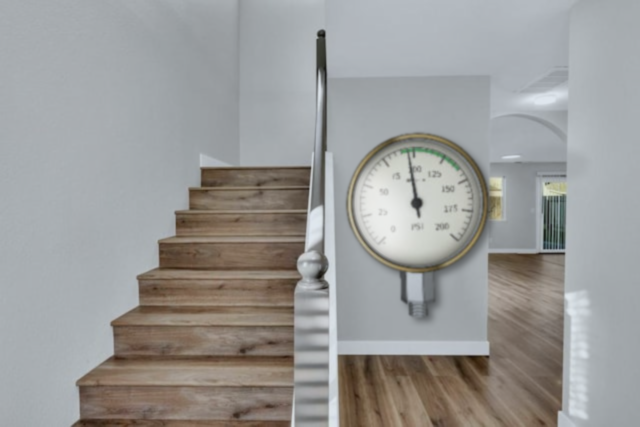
95 psi
